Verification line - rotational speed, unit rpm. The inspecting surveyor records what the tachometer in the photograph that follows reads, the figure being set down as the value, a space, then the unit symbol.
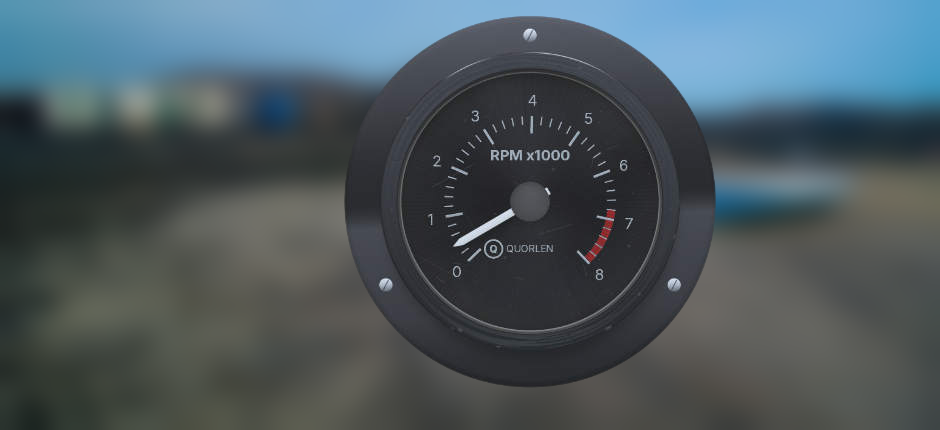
400 rpm
